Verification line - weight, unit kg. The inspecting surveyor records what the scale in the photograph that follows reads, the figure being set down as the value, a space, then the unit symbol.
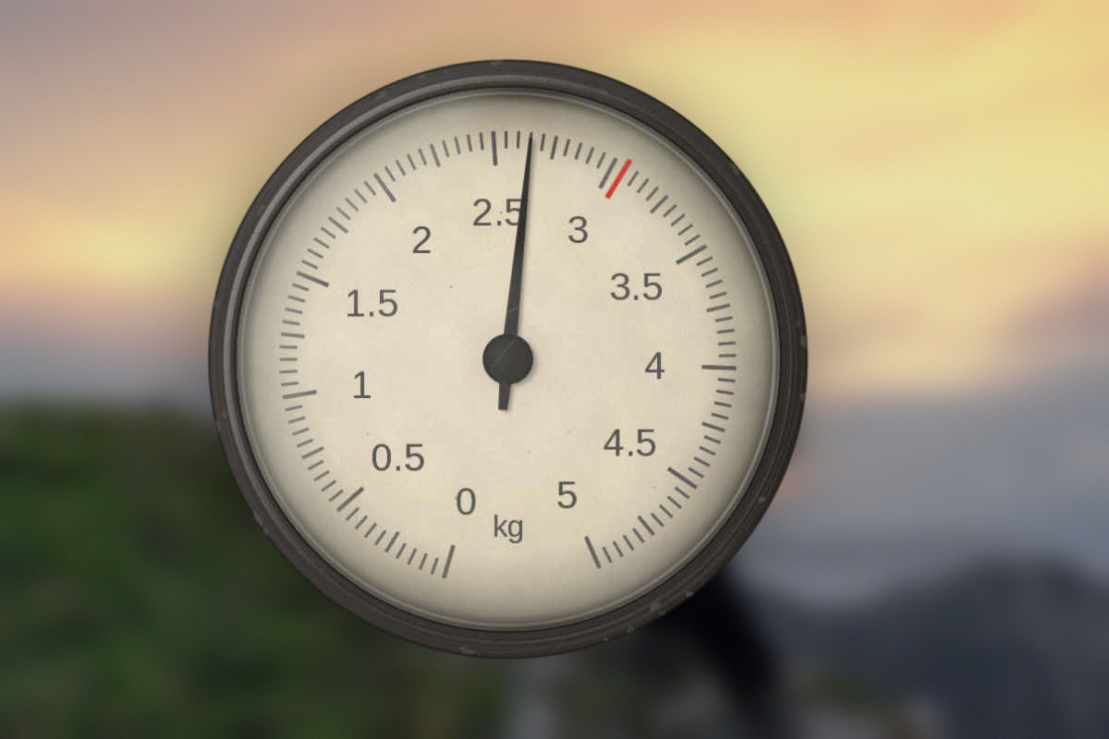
2.65 kg
